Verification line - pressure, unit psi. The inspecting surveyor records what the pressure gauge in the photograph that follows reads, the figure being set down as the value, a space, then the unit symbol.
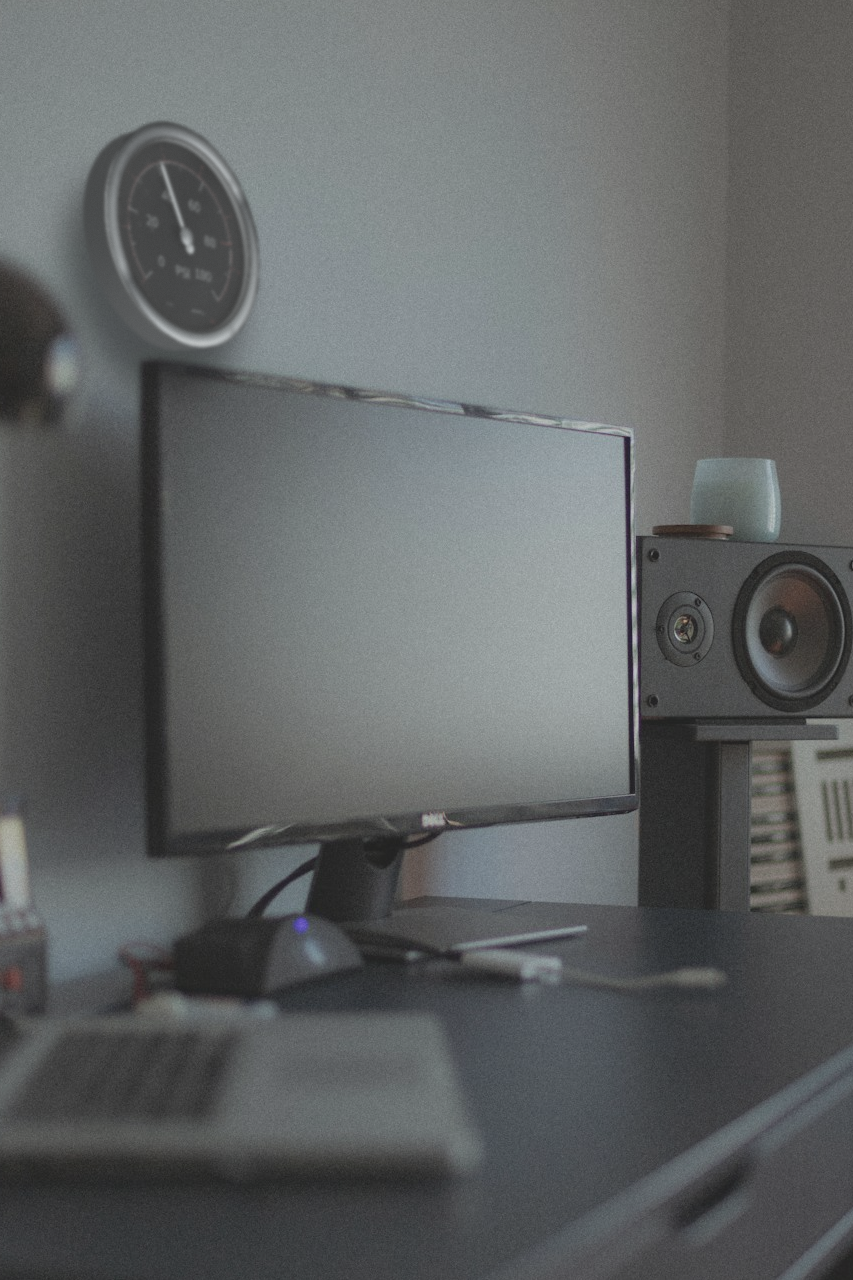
40 psi
